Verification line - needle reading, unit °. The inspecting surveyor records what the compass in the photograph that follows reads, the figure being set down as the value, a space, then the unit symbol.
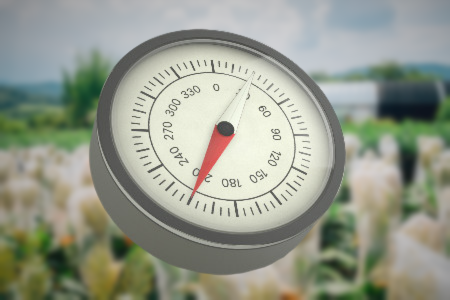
210 °
